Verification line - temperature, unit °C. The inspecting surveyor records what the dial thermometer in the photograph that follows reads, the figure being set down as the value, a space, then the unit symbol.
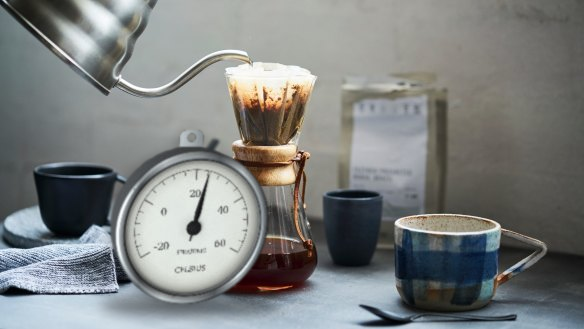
24 °C
